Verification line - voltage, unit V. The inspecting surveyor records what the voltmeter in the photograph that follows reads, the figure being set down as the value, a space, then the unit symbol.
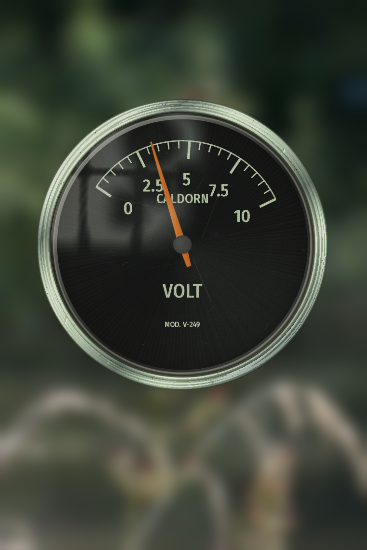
3.25 V
